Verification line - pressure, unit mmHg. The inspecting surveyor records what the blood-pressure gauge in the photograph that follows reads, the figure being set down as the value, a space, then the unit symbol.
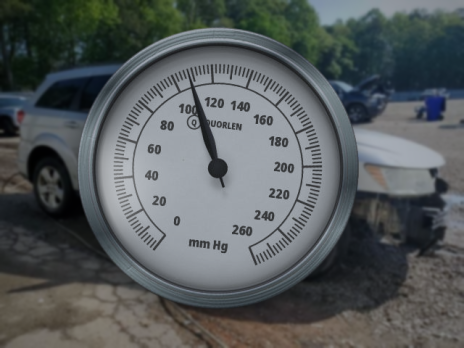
108 mmHg
